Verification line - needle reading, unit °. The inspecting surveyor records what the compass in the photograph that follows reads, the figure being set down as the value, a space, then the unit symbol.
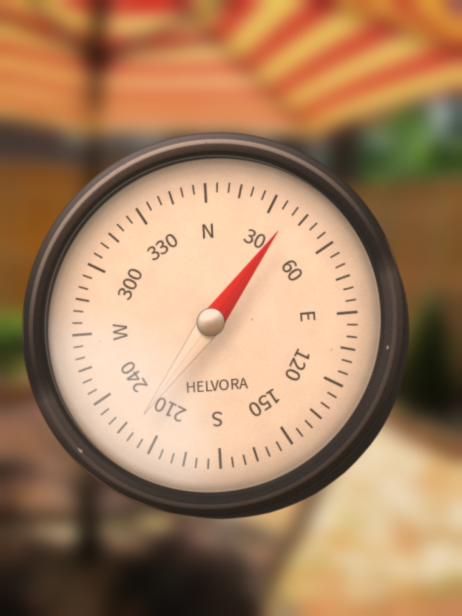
40 °
